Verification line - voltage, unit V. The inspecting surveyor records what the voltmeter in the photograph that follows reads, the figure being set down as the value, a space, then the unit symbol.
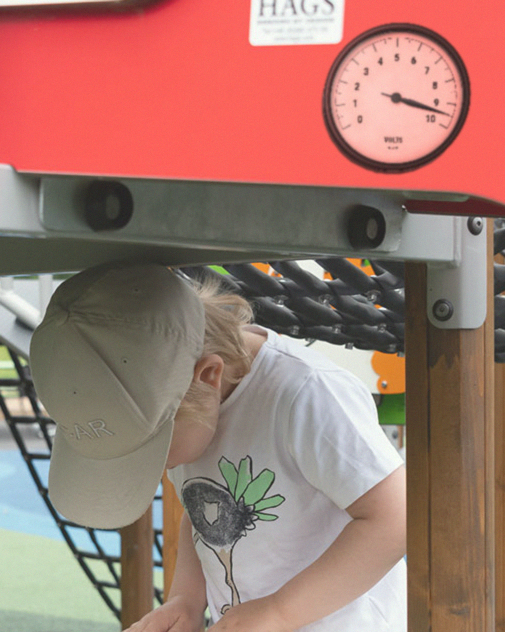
9.5 V
